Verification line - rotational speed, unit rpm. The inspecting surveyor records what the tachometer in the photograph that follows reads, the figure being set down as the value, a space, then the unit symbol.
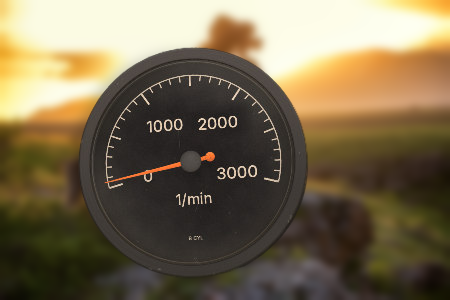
50 rpm
